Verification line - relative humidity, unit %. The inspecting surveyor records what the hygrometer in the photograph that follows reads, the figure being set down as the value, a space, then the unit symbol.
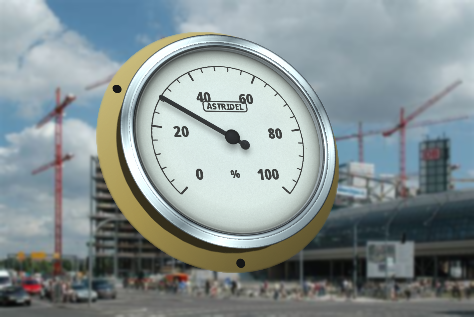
28 %
